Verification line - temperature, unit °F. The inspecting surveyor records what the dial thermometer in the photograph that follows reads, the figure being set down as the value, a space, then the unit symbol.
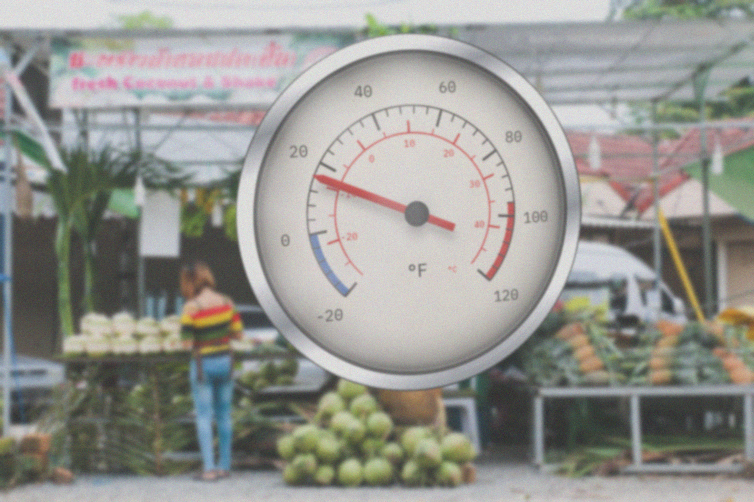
16 °F
